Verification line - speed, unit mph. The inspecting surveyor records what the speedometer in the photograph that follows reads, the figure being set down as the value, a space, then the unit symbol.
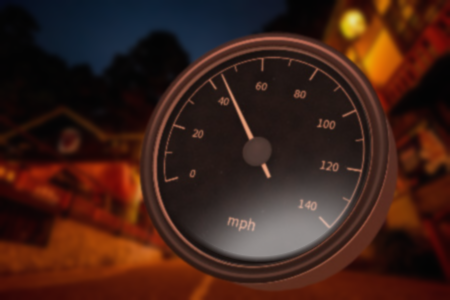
45 mph
